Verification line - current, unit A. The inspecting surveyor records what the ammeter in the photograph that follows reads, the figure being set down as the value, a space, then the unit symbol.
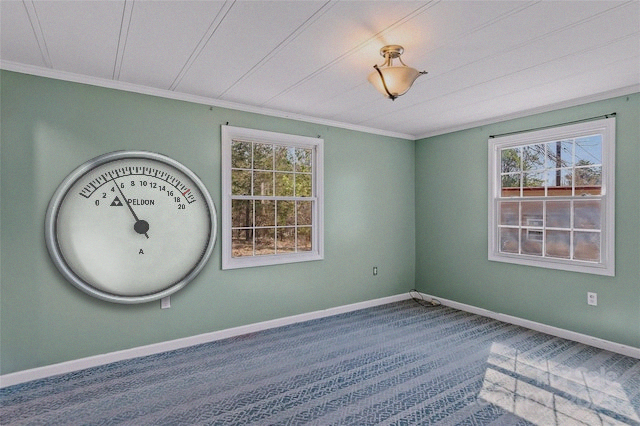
5 A
